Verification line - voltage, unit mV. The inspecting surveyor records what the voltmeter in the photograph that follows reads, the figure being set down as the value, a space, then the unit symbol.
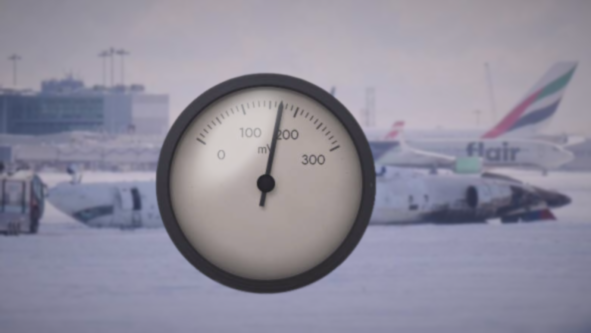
170 mV
